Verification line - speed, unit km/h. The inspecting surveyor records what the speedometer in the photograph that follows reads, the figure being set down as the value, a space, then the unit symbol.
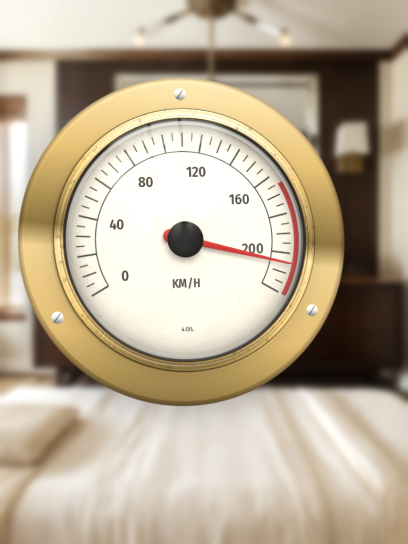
205 km/h
